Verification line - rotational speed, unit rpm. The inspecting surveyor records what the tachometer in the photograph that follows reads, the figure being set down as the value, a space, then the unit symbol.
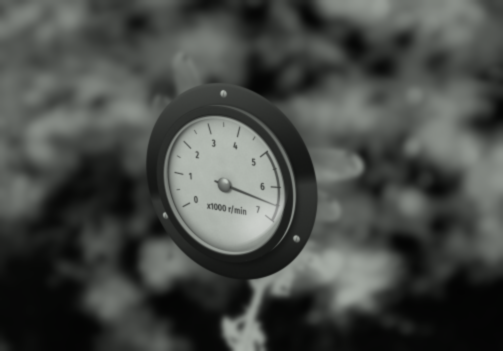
6500 rpm
